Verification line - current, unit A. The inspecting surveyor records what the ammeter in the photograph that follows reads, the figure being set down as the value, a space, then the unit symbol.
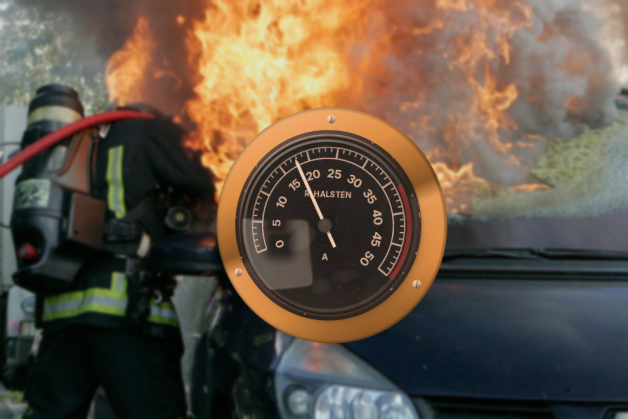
18 A
